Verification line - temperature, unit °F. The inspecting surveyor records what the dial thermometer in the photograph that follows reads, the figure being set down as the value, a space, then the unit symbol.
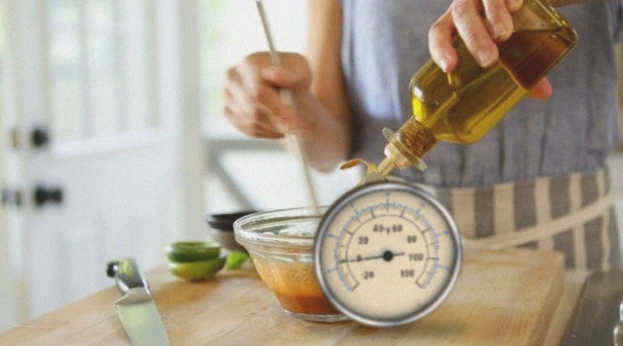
0 °F
